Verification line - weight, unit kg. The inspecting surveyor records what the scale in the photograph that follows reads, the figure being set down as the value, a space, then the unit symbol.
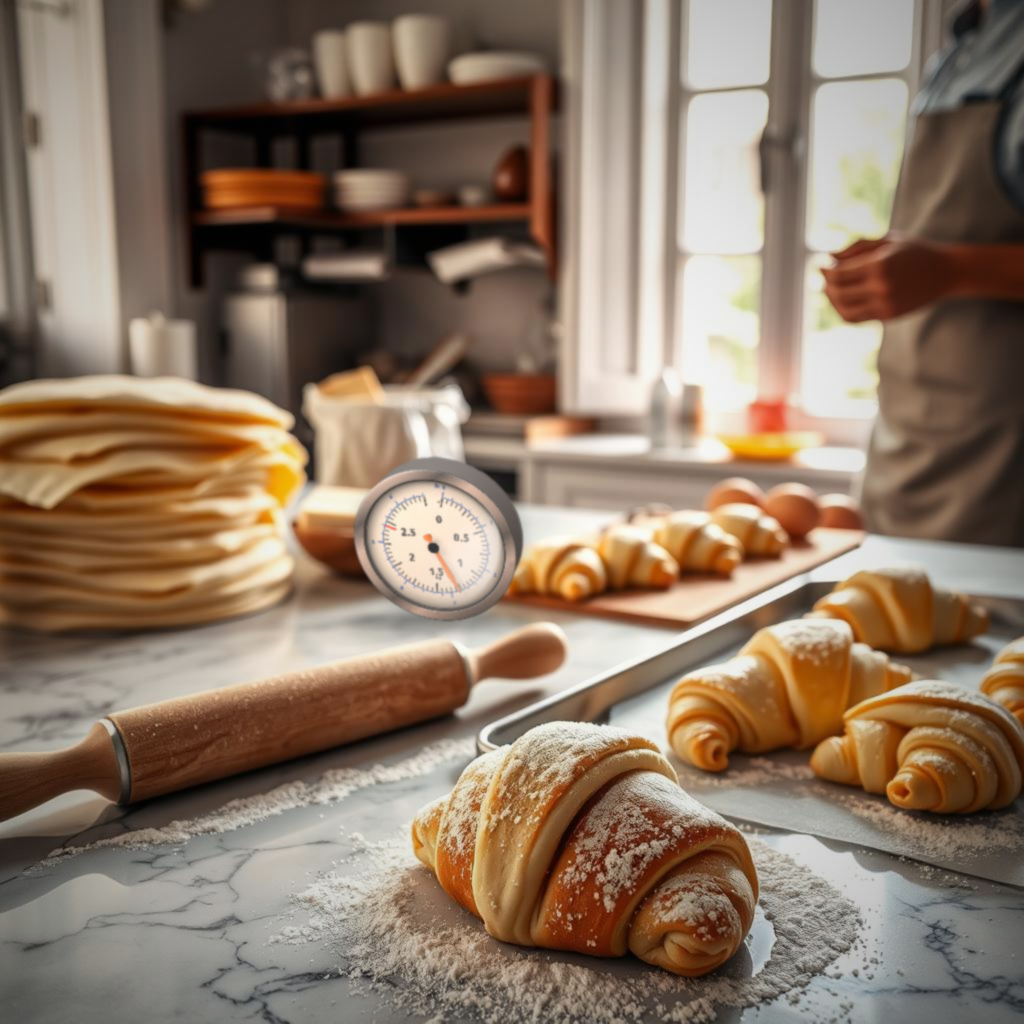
1.25 kg
